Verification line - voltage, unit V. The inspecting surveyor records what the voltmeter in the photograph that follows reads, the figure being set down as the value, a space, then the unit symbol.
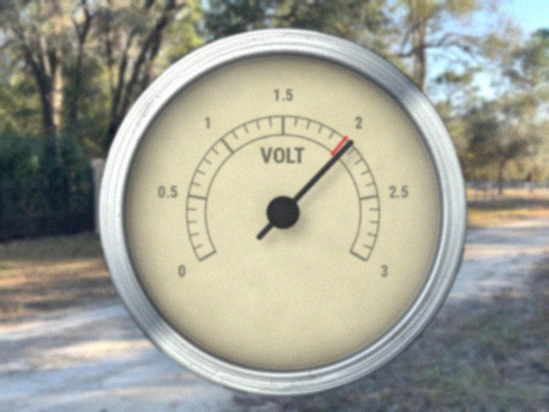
2.05 V
